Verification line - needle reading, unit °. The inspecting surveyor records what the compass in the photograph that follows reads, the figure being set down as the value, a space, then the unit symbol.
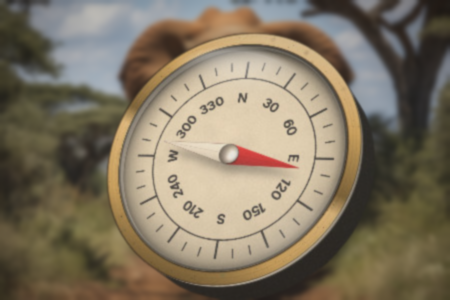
100 °
